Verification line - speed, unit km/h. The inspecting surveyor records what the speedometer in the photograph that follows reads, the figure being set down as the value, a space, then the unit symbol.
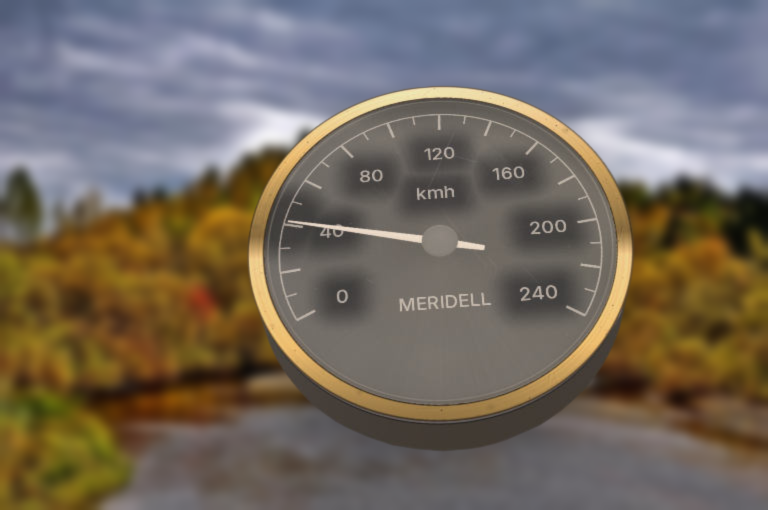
40 km/h
